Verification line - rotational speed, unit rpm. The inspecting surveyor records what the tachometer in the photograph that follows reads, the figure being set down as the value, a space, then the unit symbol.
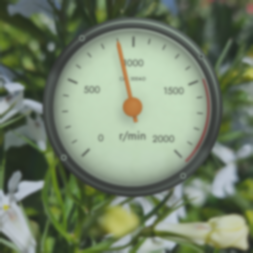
900 rpm
